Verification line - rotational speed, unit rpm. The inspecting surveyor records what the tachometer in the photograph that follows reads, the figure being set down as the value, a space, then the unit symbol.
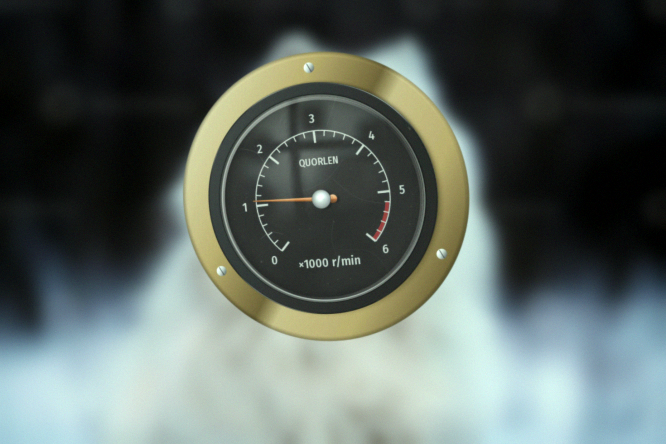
1100 rpm
